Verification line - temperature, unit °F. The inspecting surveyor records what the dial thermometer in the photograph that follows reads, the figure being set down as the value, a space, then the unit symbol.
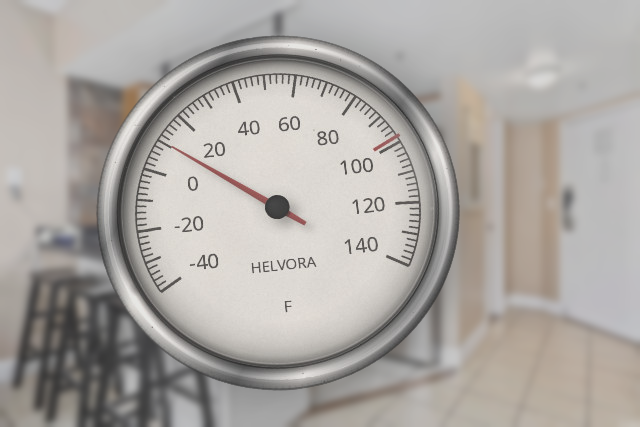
10 °F
